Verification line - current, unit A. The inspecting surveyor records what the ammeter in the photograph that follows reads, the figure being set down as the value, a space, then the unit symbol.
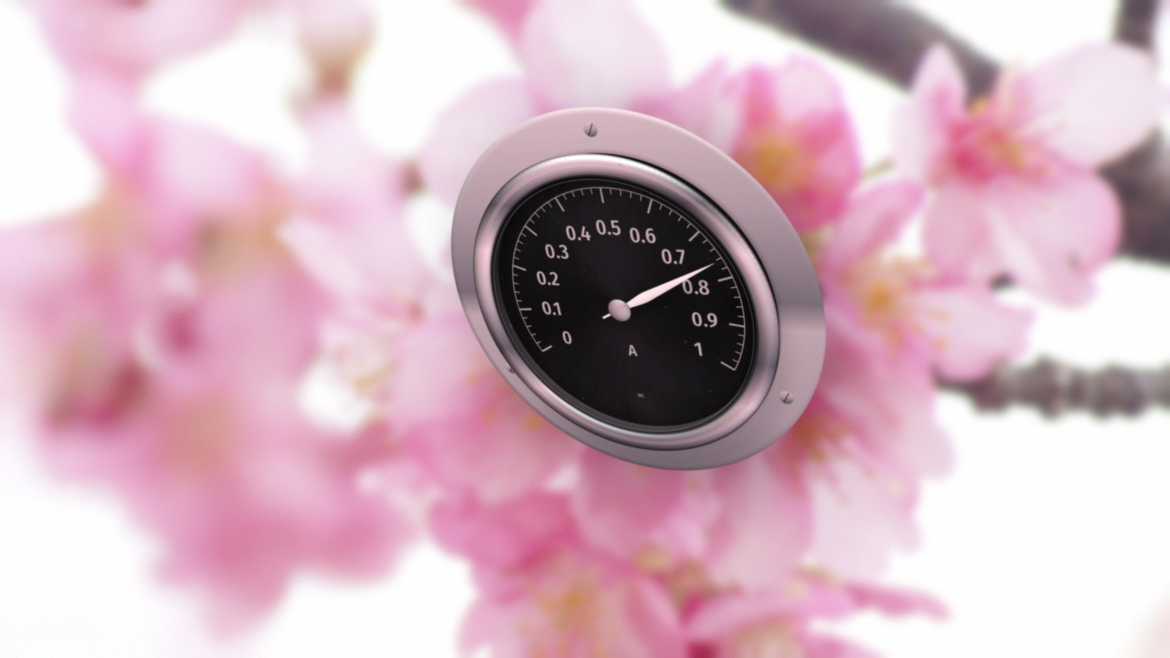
0.76 A
